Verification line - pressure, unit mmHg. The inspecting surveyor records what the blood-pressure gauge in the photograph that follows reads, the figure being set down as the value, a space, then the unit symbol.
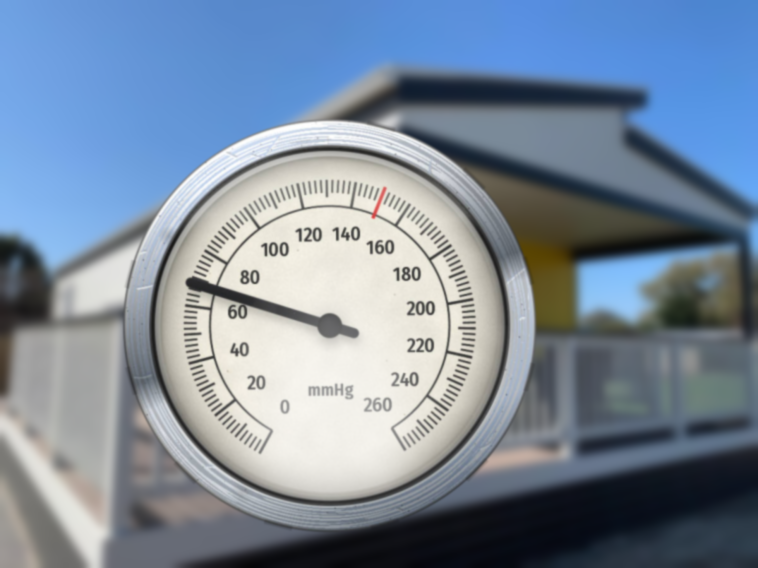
68 mmHg
